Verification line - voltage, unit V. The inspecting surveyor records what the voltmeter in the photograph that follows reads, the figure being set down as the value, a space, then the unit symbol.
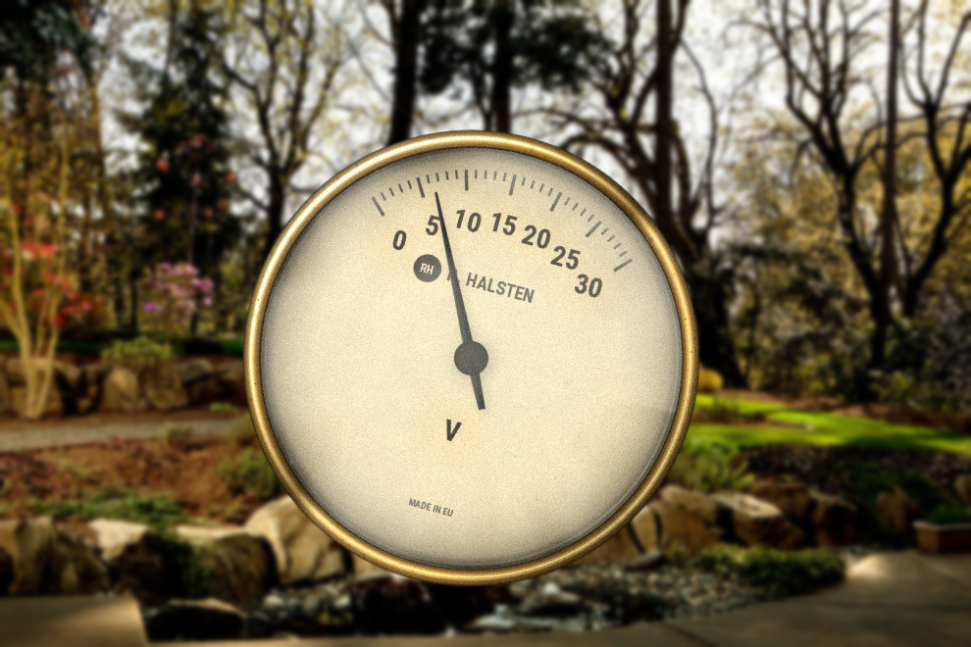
6.5 V
